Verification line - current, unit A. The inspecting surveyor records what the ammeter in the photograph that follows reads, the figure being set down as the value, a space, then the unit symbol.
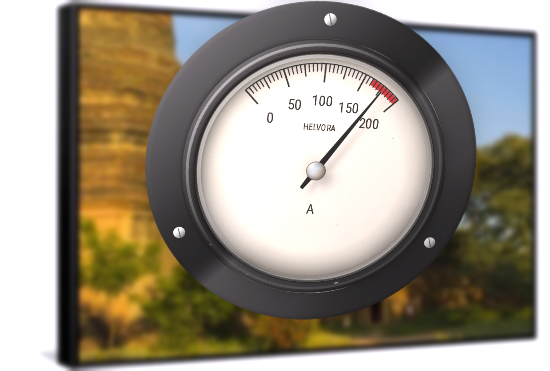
175 A
